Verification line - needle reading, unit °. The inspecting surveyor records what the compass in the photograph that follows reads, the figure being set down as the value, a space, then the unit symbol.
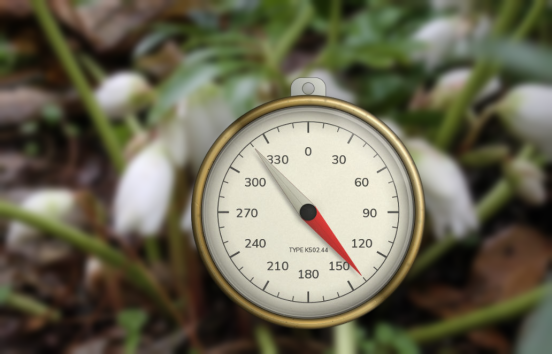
140 °
